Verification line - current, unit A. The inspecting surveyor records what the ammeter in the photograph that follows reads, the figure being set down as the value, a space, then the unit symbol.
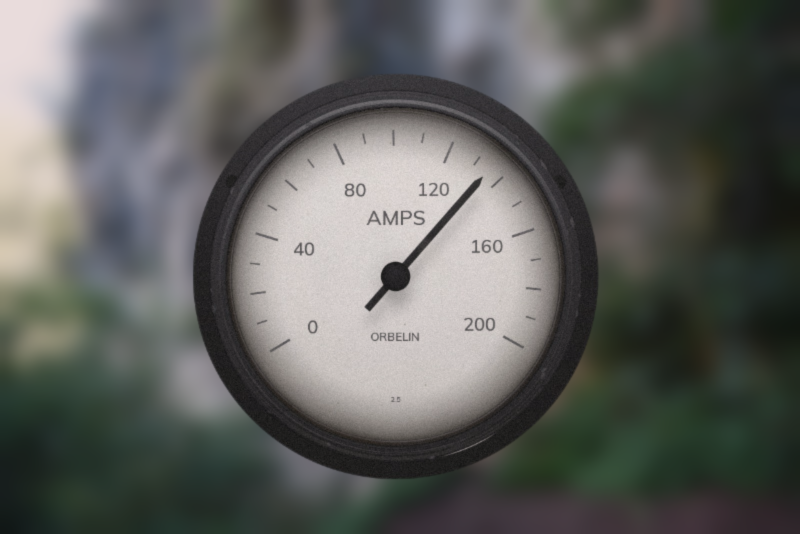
135 A
